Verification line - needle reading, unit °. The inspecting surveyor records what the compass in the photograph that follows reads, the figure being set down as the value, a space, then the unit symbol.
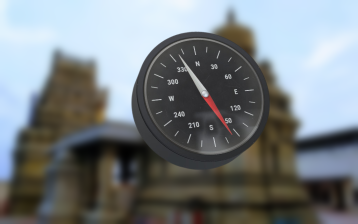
157.5 °
